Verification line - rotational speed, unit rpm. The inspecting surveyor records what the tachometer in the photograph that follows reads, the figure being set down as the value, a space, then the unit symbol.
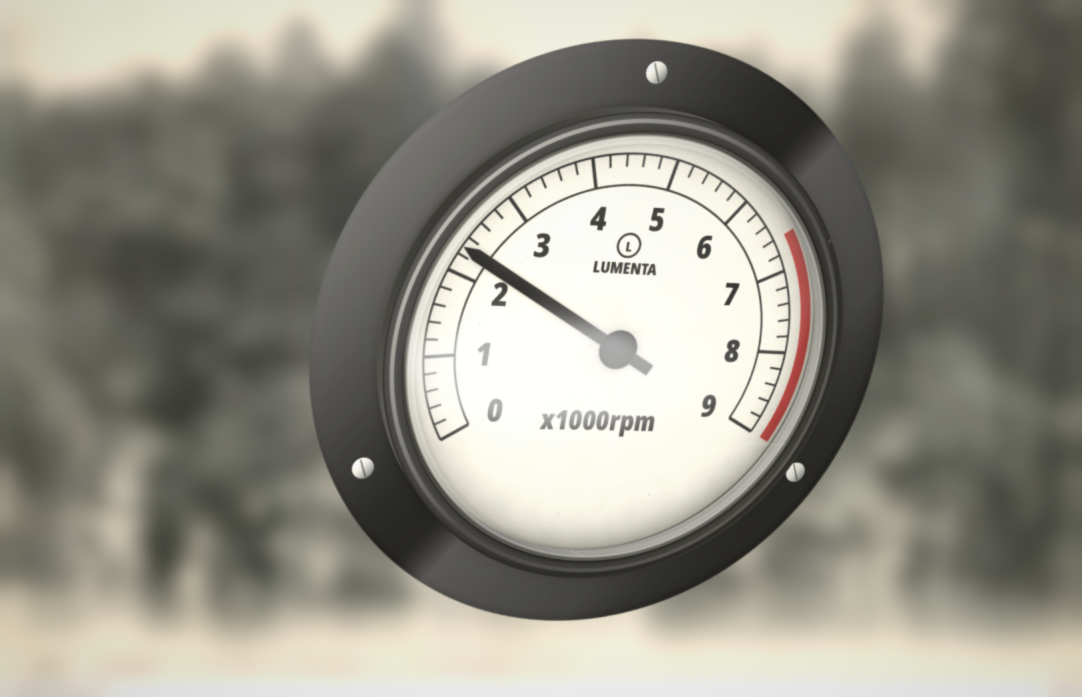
2300 rpm
